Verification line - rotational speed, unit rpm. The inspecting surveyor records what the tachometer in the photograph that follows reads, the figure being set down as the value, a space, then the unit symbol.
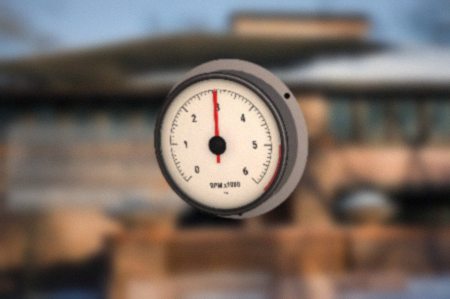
3000 rpm
